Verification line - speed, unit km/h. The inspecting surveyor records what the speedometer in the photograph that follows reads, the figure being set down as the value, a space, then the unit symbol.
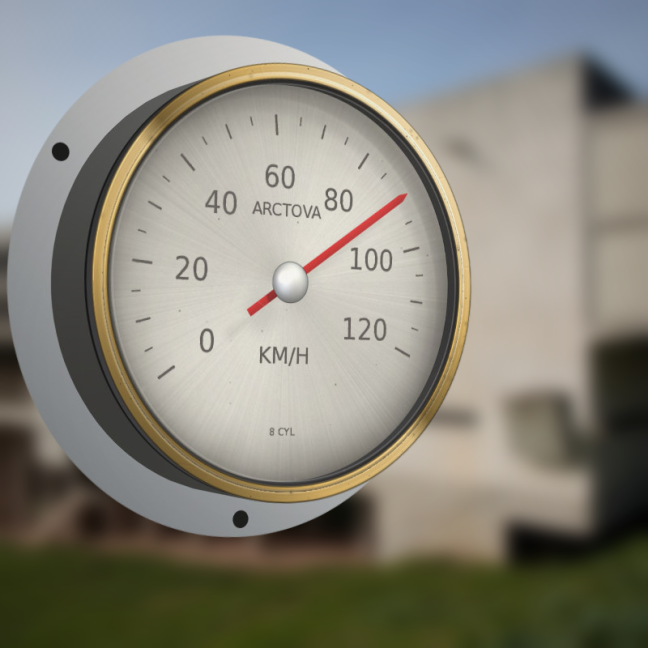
90 km/h
